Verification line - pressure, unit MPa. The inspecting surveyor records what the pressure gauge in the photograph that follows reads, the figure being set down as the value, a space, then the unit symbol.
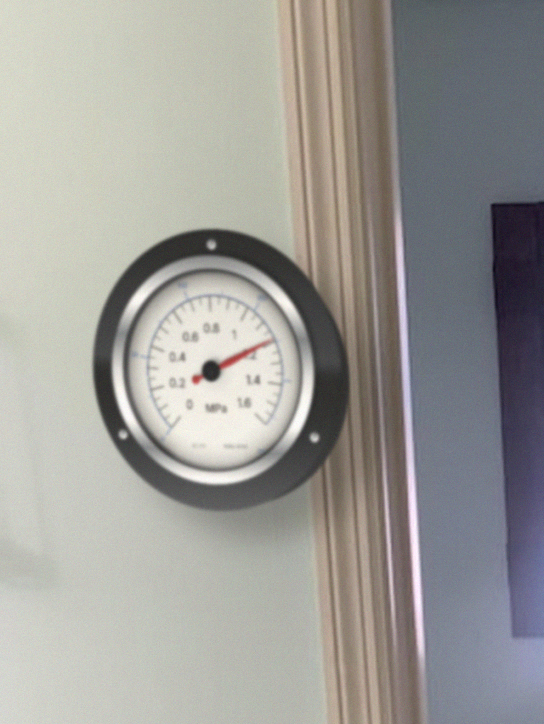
1.2 MPa
